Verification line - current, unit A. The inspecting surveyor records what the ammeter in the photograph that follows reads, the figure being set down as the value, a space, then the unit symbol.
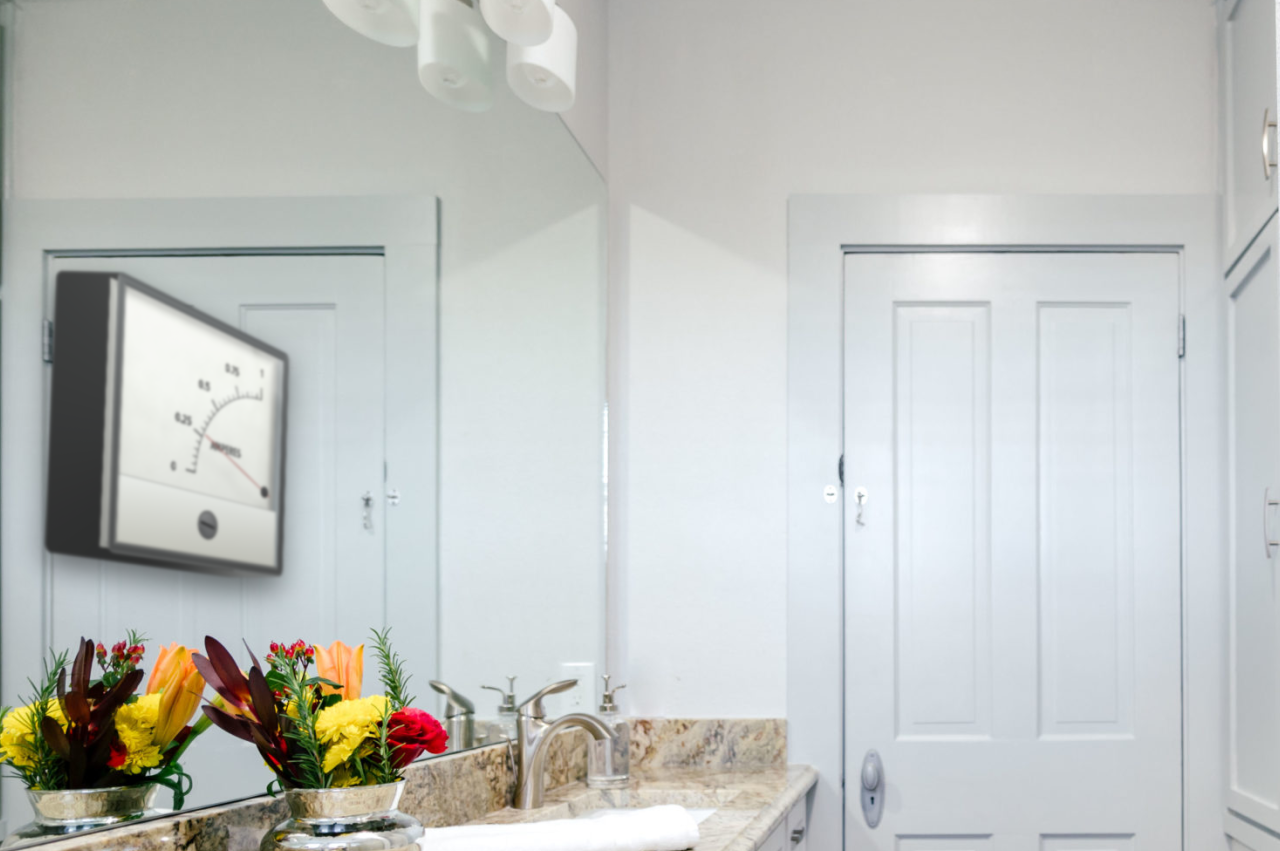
0.25 A
